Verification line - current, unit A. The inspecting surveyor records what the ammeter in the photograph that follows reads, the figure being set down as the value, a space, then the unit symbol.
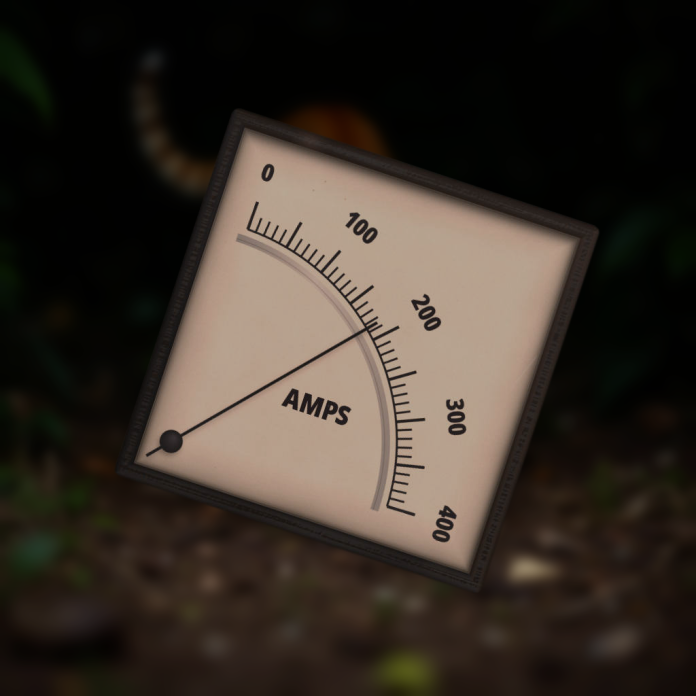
185 A
